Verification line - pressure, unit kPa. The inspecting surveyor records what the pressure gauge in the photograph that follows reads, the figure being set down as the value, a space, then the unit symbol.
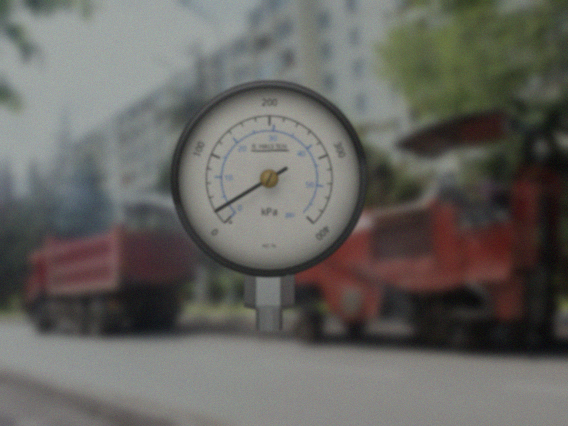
20 kPa
